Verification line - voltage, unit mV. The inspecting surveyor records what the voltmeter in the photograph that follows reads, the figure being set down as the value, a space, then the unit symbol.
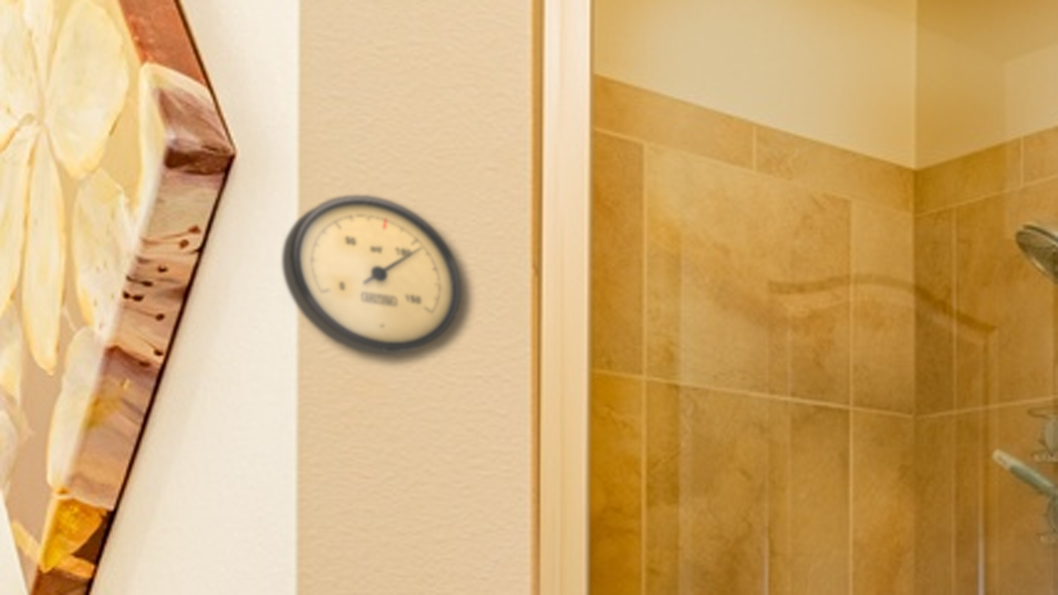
105 mV
